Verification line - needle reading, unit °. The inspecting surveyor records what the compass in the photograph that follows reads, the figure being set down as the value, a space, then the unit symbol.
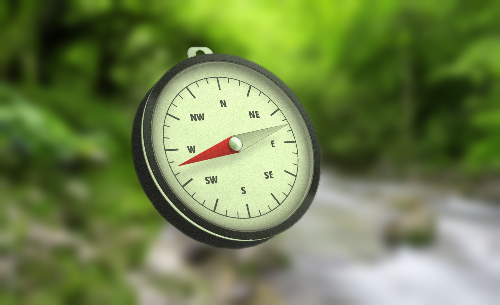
255 °
